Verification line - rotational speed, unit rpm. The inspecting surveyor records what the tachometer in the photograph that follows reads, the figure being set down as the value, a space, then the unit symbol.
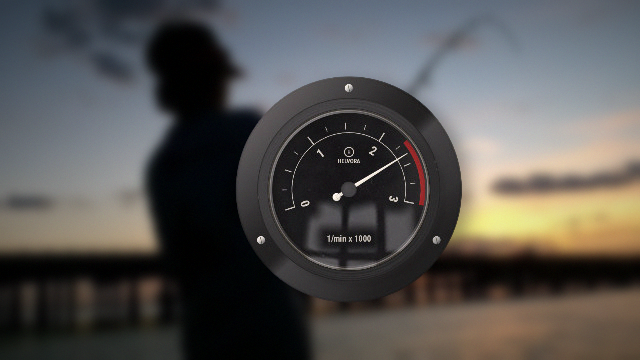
2375 rpm
